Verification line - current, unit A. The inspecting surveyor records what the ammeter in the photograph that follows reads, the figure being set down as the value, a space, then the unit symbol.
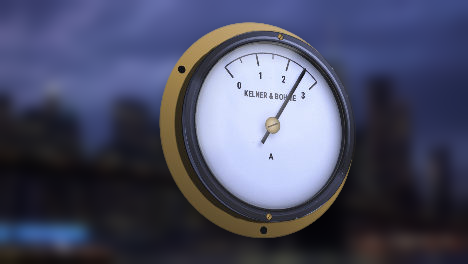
2.5 A
